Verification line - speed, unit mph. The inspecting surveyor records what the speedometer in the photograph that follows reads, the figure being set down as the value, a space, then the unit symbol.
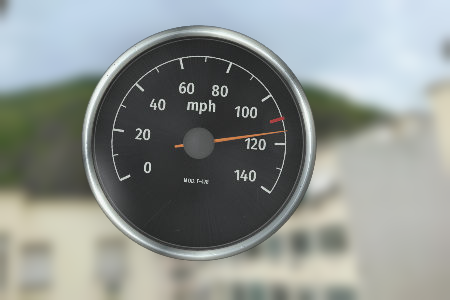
115 mph
